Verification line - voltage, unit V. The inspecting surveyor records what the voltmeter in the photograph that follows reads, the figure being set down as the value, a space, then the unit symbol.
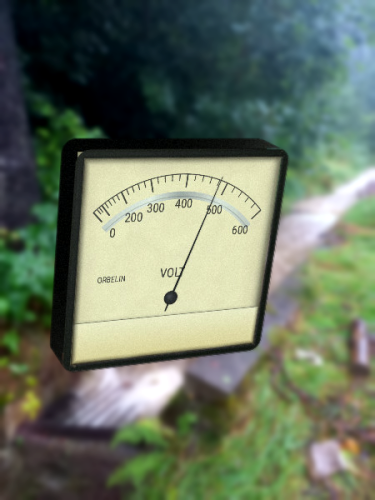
480 V
